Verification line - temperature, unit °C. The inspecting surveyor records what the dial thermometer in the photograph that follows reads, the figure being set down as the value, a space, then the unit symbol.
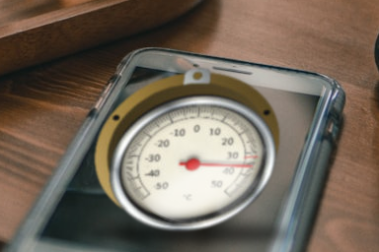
35 °C
